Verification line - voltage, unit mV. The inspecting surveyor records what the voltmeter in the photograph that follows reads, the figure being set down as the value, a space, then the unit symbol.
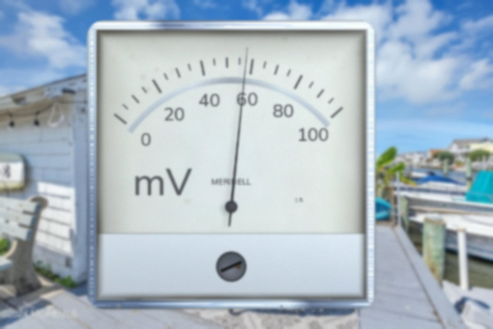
57.5 mV
